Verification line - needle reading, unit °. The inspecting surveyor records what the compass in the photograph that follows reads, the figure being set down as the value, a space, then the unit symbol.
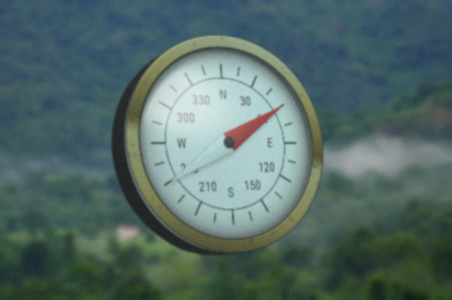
60 °
